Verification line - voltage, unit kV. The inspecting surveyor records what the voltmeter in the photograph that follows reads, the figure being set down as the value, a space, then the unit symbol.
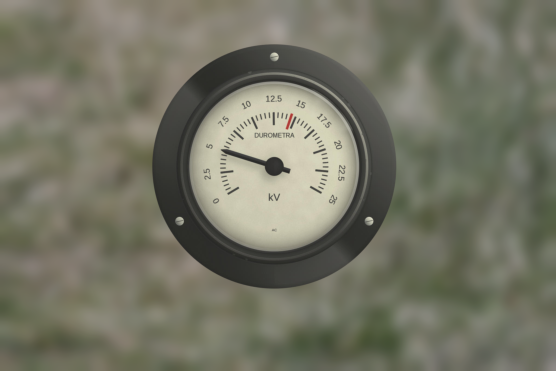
5 kV
